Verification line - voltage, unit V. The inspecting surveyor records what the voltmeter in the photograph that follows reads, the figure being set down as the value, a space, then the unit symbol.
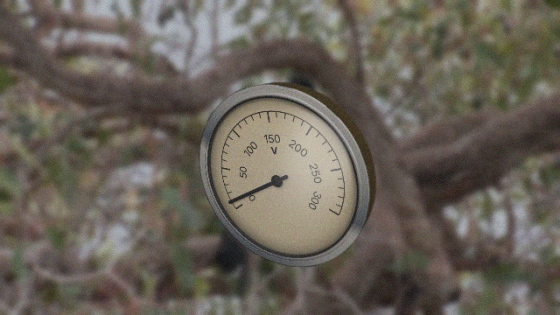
10 V
